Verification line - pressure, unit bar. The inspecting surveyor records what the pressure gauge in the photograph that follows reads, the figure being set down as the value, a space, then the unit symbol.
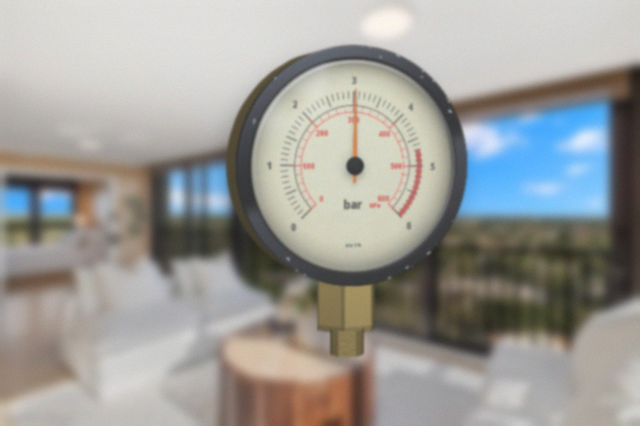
3 bar
